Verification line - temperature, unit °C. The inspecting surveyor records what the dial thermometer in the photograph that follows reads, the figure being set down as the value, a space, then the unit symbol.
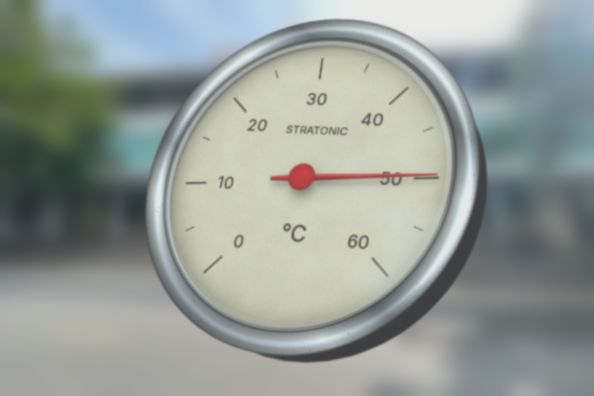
50 °C
